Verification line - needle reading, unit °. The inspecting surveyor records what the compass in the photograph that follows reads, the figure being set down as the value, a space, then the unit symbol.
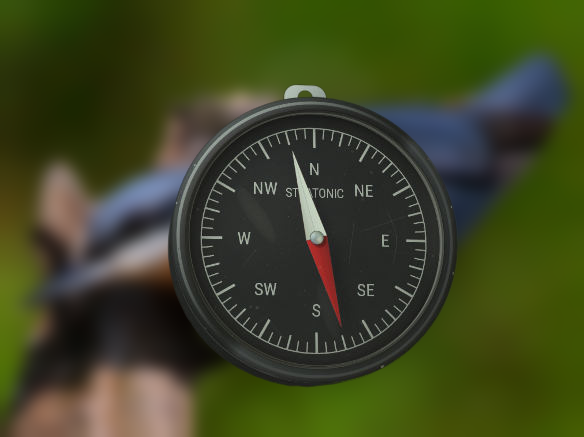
165 °
